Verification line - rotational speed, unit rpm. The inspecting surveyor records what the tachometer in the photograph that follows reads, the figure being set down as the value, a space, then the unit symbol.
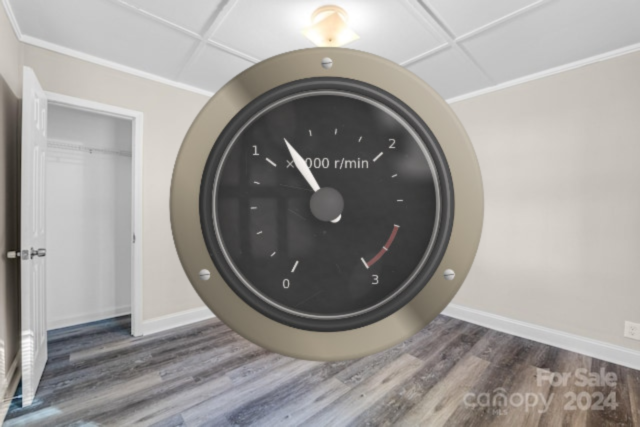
1200 rpm
